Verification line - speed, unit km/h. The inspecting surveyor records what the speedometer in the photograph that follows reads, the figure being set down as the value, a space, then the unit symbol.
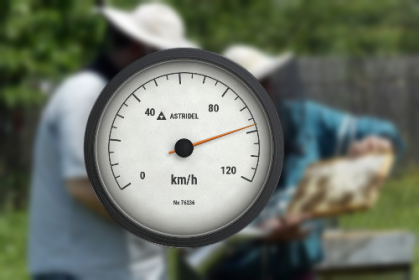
97.5 km/h
